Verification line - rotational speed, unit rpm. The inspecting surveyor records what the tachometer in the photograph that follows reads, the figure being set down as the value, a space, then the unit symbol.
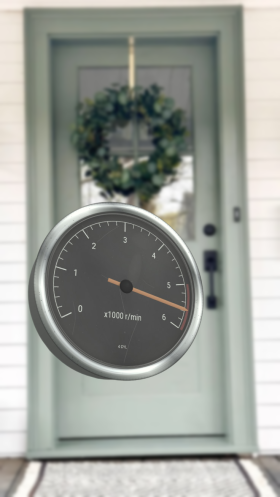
5600 rpm
